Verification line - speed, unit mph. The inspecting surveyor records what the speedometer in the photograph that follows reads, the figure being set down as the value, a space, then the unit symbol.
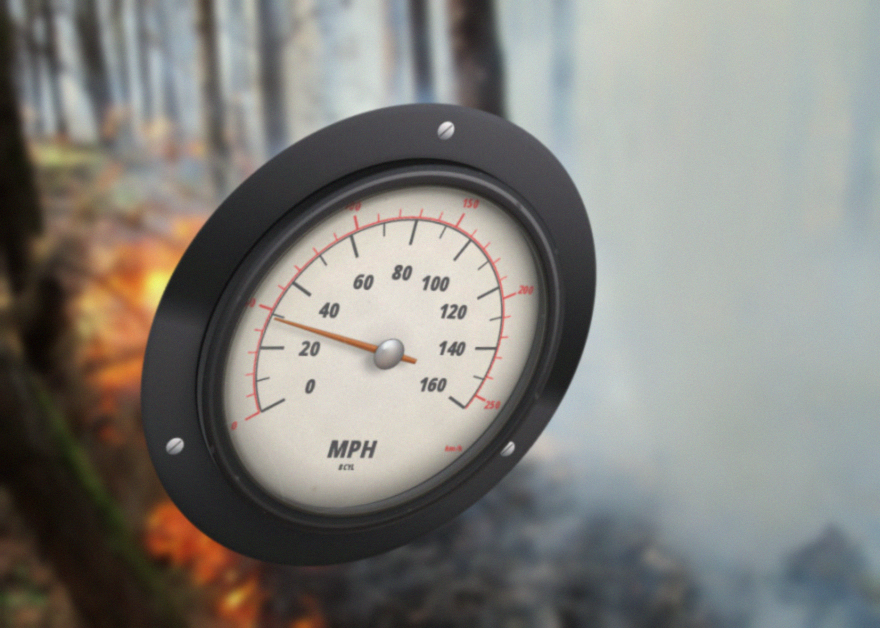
30 mph
